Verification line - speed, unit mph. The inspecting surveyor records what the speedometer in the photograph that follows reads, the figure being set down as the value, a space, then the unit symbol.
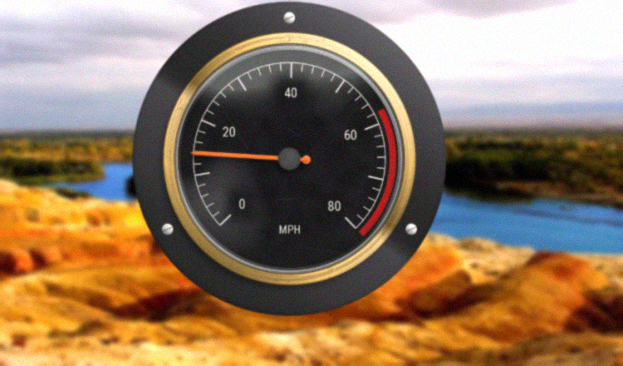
14 mph
